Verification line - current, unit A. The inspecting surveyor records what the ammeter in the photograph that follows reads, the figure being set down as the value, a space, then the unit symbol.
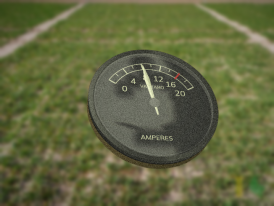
8 A
